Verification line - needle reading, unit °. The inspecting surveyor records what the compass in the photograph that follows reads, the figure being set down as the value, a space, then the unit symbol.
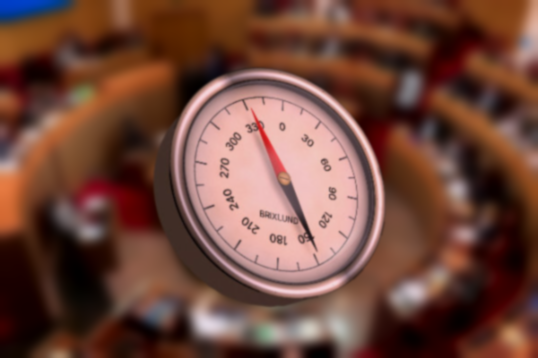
330 °
